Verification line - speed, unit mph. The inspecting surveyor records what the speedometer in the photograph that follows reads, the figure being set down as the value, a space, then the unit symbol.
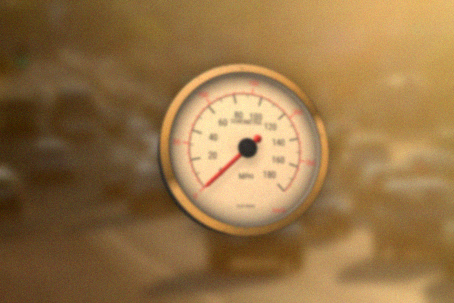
0 mph
